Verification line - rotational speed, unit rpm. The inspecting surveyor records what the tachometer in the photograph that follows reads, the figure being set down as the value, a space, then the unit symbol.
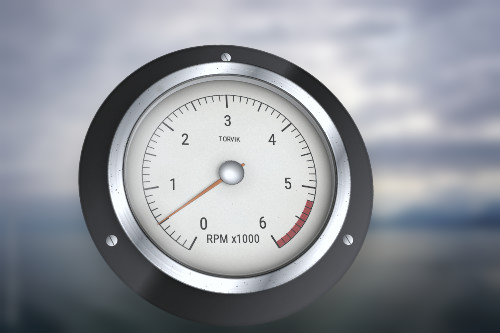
500 rpm
